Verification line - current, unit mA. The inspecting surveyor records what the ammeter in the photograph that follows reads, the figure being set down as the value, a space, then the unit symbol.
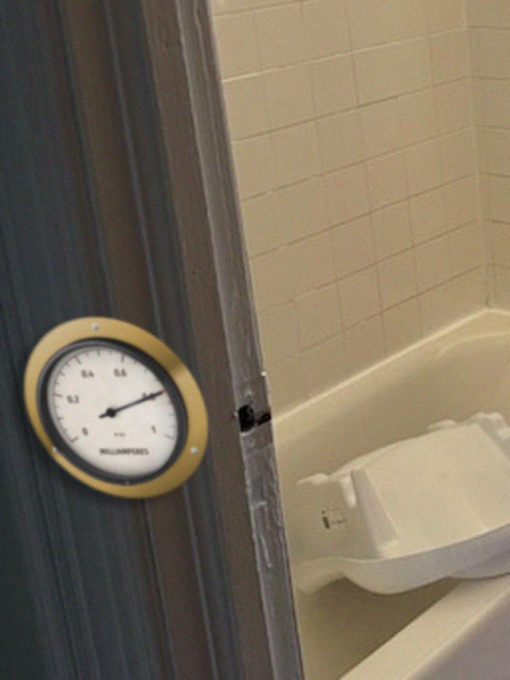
0.8 mA
